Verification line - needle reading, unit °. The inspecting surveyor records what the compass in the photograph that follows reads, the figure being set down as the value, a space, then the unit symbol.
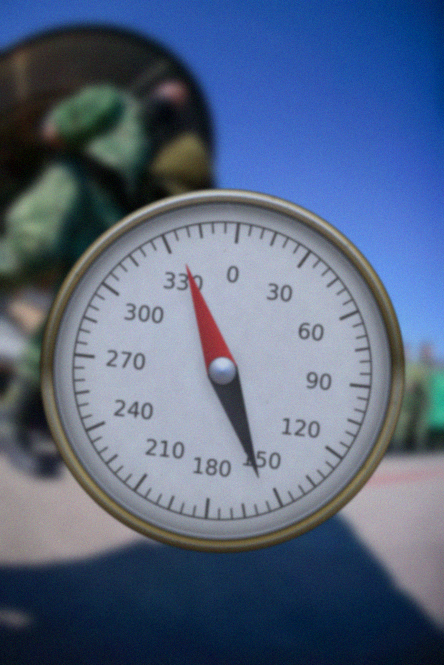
335 °
